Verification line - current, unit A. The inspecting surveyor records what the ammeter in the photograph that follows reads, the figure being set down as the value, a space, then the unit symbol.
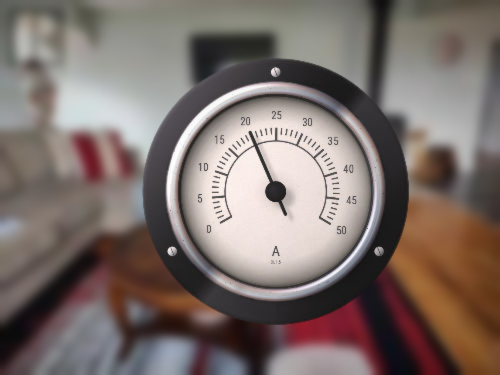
20 A
